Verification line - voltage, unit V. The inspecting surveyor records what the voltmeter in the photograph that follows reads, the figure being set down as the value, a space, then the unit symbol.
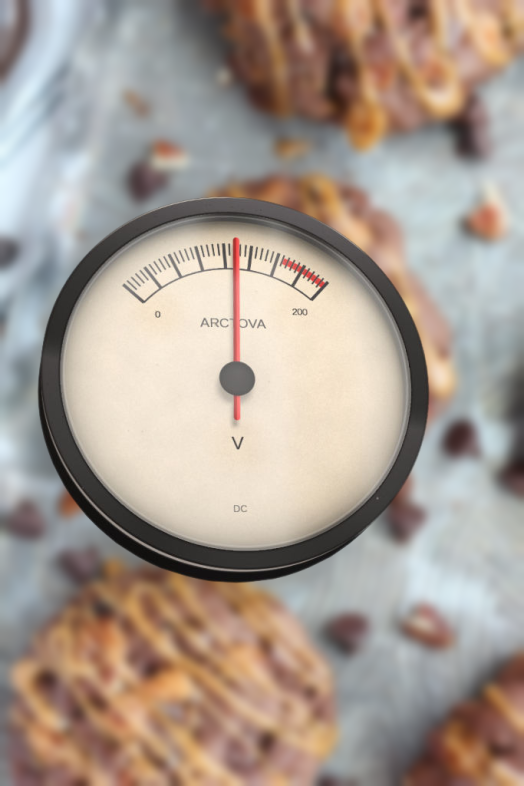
110 V
